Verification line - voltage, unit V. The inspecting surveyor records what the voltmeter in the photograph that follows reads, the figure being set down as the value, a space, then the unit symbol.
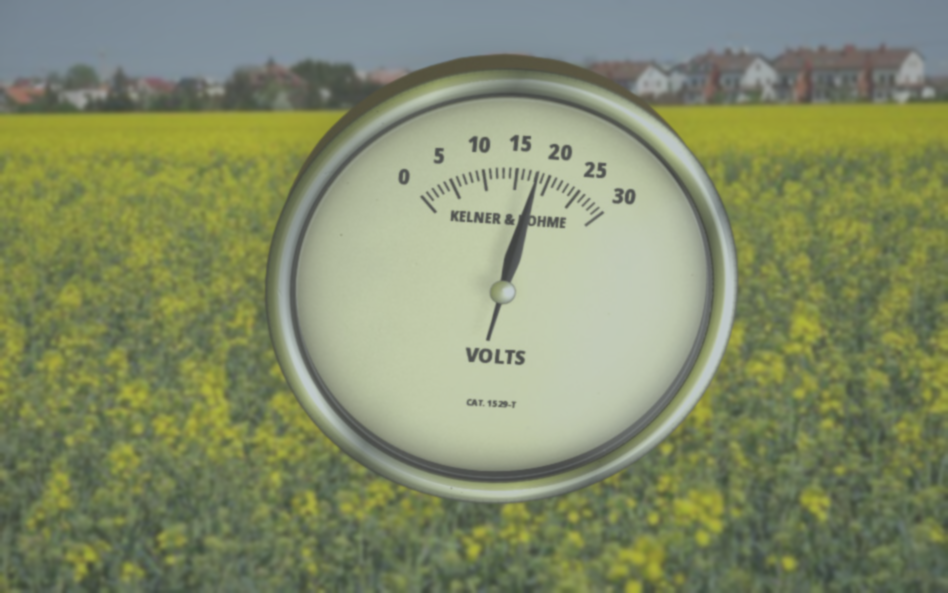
18 V
